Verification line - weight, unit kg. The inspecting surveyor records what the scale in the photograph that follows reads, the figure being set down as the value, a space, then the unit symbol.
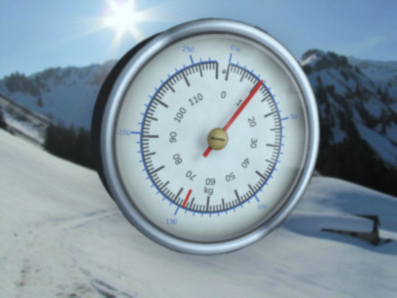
10 kg
